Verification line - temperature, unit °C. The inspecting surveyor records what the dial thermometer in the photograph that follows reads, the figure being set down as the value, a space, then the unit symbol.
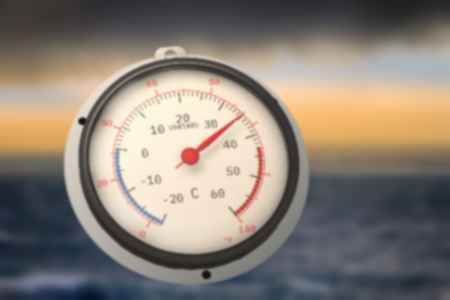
35 °C
